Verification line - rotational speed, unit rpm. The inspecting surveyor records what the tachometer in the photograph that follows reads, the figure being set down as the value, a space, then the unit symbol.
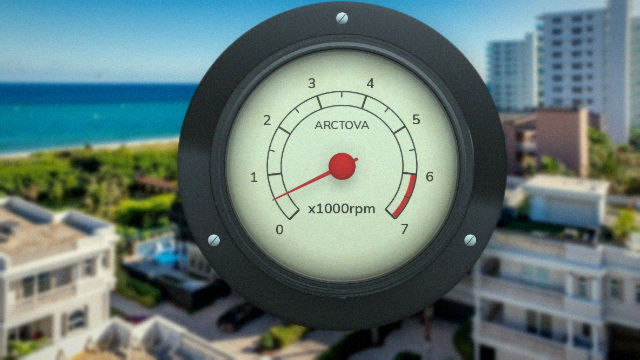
500 rpm
